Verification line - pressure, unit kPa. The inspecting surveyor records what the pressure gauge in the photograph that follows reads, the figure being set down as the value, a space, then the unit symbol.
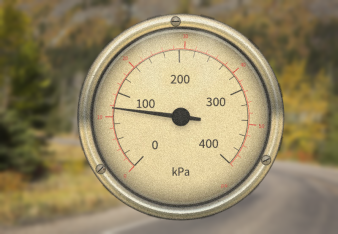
80 kPa
